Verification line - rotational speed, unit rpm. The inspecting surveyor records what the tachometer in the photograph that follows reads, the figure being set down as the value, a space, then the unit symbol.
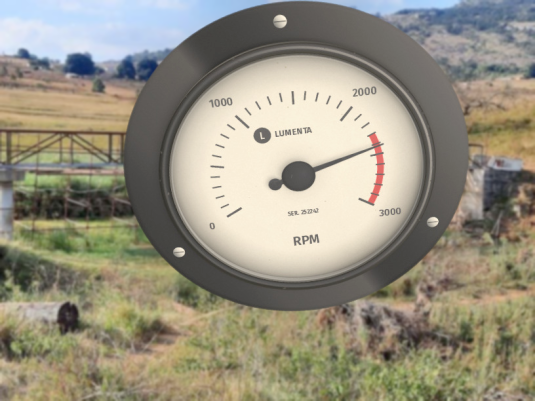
2400 rpm
